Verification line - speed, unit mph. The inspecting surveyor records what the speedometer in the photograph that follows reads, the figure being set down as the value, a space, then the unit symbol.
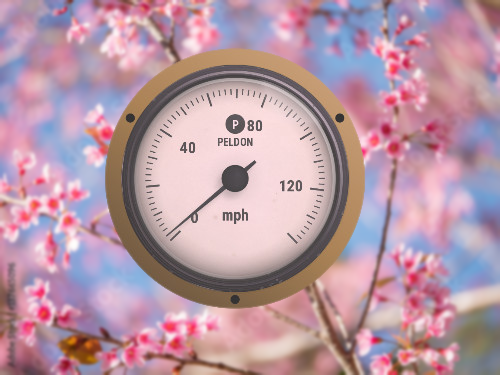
2 mph
